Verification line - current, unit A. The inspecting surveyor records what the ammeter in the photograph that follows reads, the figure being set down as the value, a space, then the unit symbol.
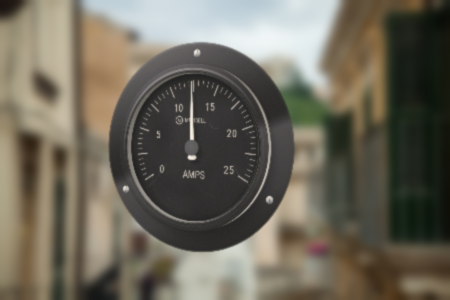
12.5 A
